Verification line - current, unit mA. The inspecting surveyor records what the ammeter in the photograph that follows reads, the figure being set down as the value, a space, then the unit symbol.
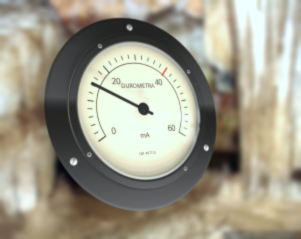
14 mA
